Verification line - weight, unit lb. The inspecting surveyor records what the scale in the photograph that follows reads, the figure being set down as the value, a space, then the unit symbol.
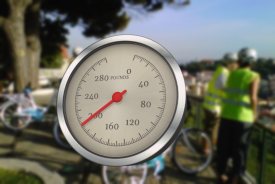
200 lb
